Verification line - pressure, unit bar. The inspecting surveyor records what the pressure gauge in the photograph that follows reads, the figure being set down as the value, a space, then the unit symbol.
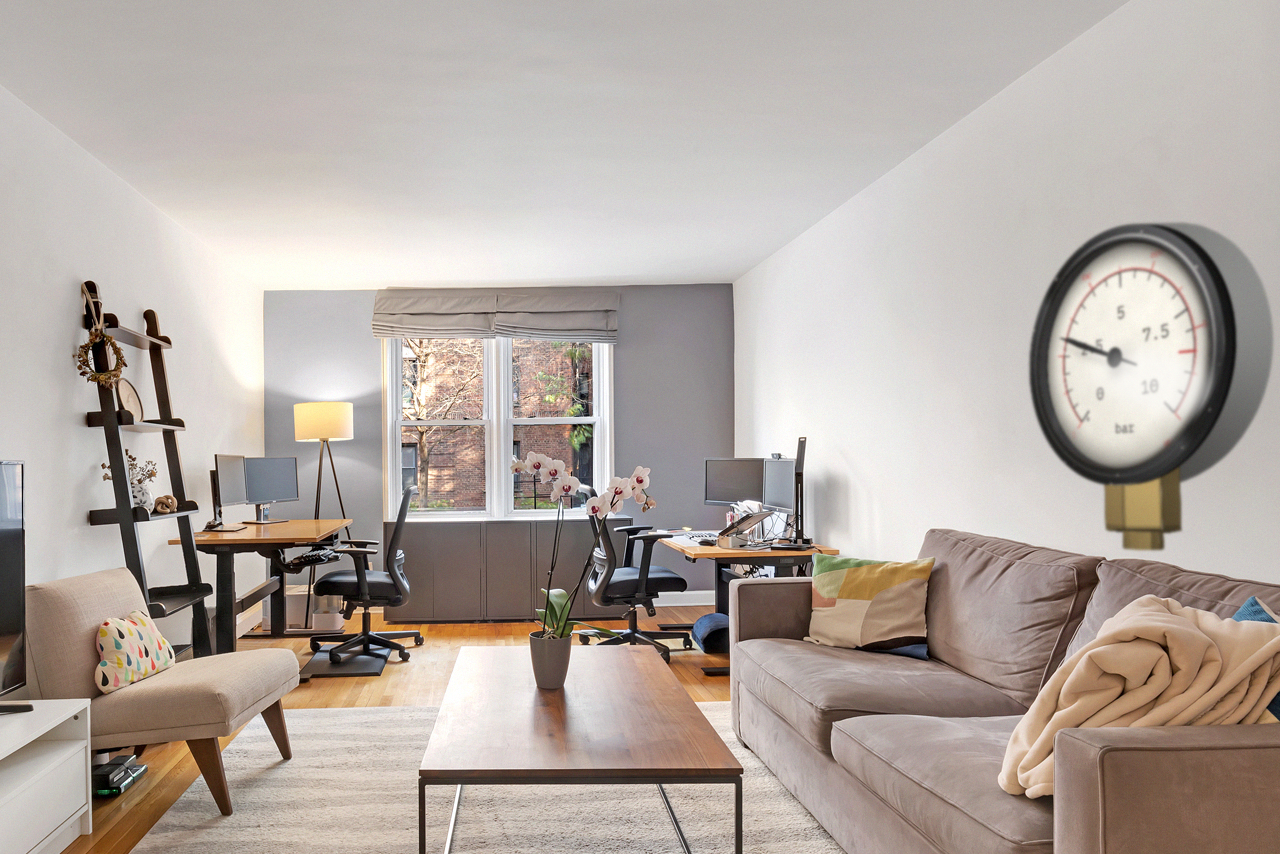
2.5 bar
